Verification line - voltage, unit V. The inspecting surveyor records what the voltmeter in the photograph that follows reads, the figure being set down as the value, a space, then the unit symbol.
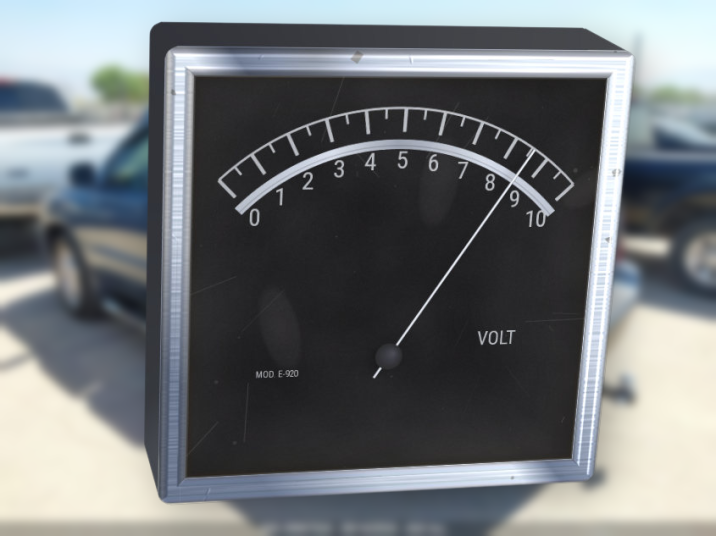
8.5 V
